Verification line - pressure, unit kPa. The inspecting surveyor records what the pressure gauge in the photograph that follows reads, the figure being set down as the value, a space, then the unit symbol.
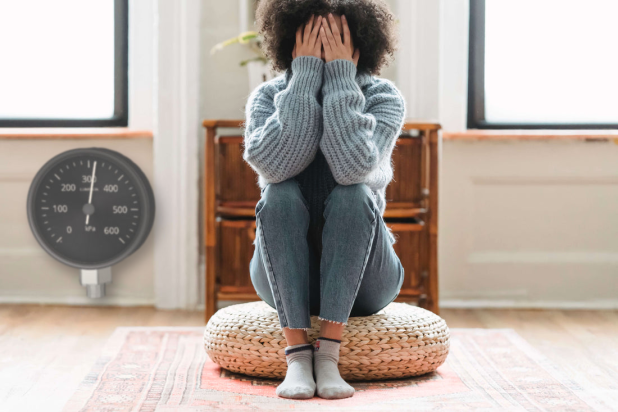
320 kPa
